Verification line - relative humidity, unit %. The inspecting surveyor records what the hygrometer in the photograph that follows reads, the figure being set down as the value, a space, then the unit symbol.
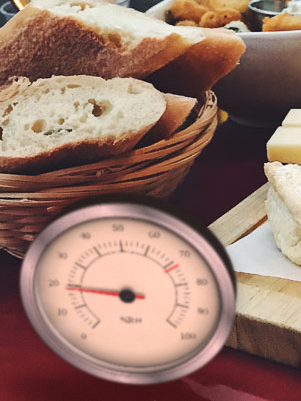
20 %
